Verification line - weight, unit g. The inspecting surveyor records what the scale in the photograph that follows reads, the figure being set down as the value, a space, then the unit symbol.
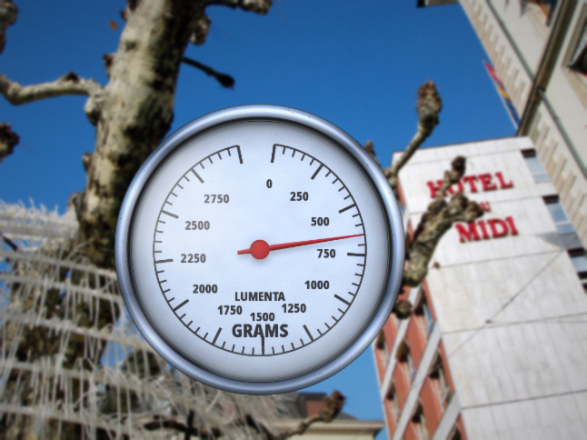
650 g
